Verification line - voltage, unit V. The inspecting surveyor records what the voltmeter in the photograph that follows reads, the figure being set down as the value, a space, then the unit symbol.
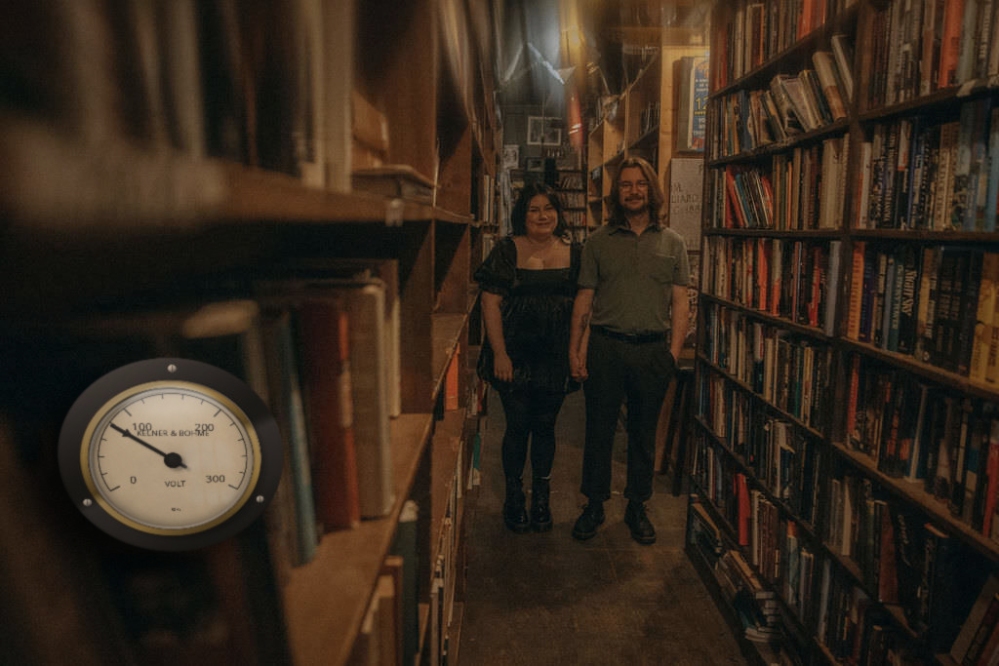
80 V
